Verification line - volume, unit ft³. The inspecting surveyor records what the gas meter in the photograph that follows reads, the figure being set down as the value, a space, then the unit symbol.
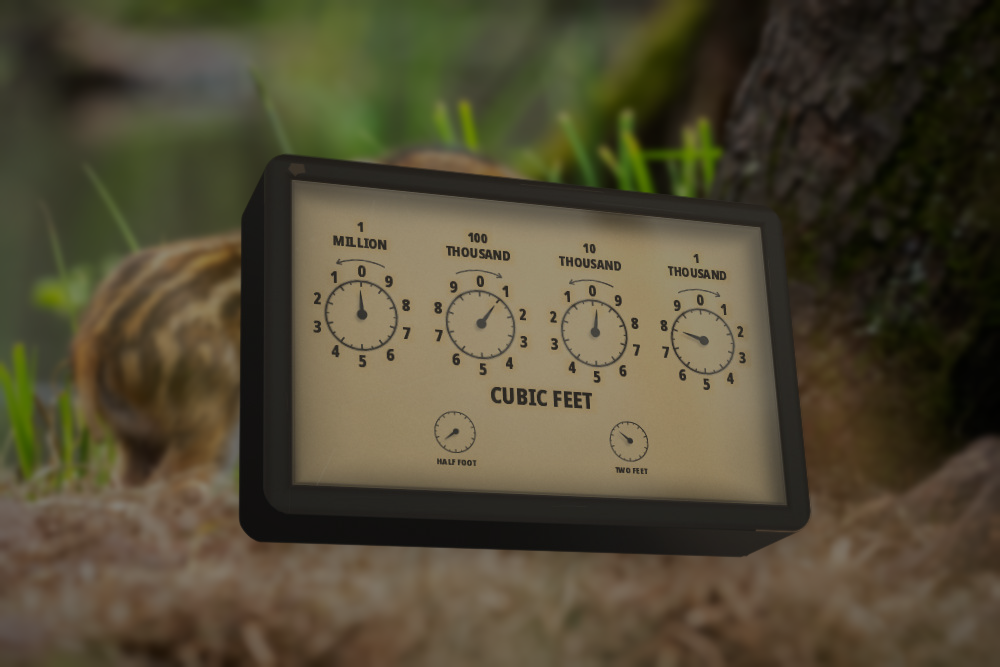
9800 ft³
